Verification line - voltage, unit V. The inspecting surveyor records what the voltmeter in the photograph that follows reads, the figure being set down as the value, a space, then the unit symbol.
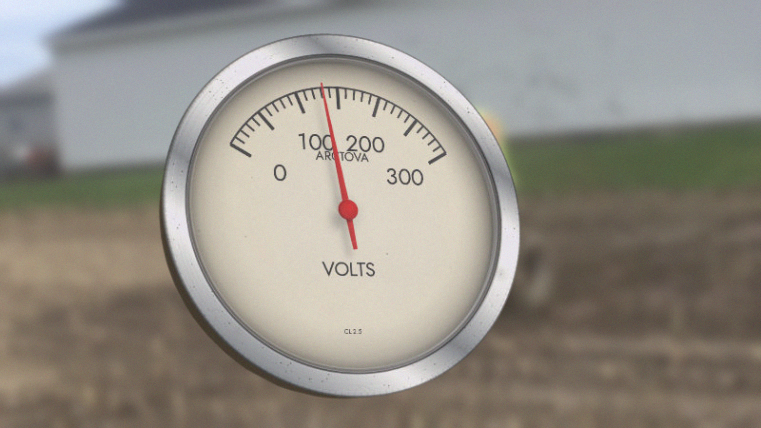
130 V
